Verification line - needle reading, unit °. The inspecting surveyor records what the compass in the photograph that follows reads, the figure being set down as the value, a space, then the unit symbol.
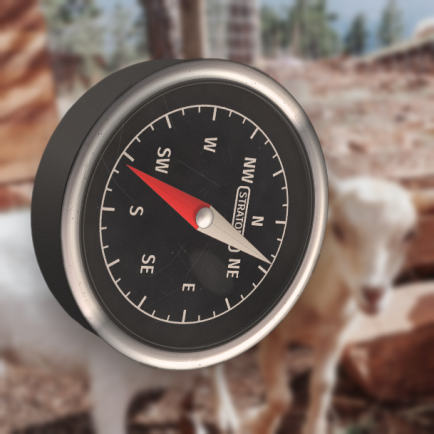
205 °
